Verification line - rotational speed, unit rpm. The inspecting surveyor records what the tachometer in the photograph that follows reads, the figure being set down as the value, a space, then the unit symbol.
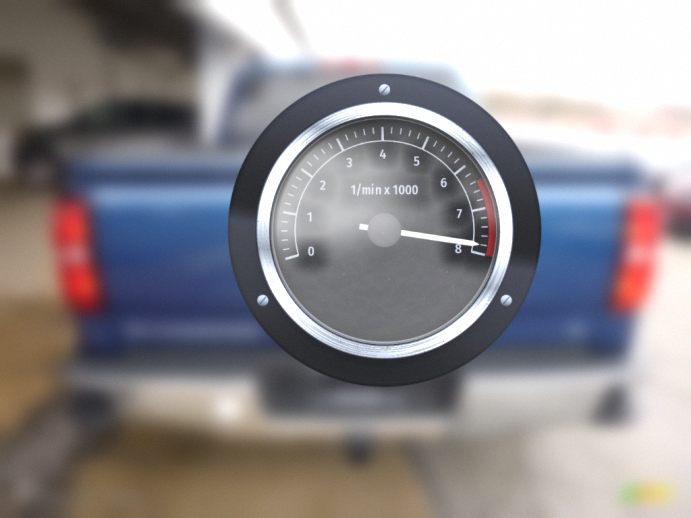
7800 rpm
